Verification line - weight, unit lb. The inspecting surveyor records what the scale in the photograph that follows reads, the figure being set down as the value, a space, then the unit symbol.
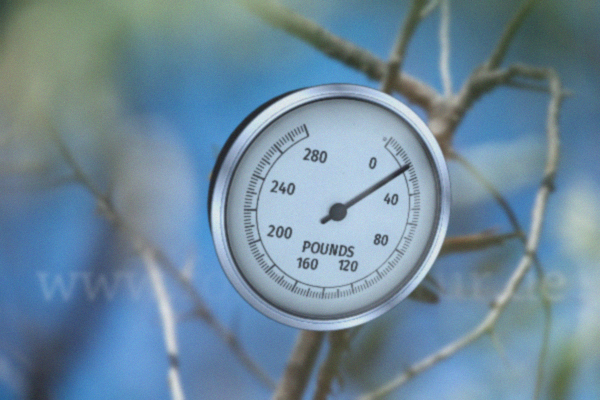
20 lb
